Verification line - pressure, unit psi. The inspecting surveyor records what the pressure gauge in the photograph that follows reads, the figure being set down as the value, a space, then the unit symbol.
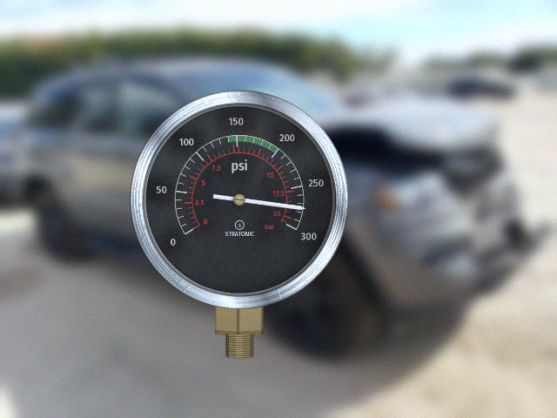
275 psi
